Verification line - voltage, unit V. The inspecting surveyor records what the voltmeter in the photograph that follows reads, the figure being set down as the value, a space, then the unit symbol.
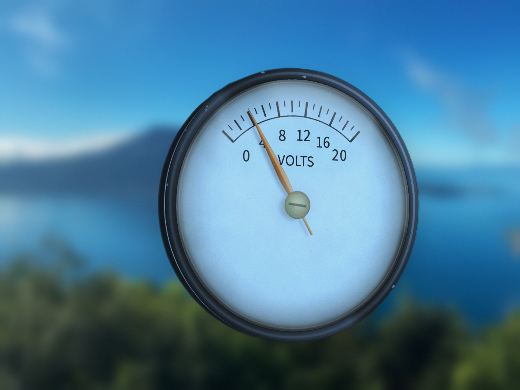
4 V
